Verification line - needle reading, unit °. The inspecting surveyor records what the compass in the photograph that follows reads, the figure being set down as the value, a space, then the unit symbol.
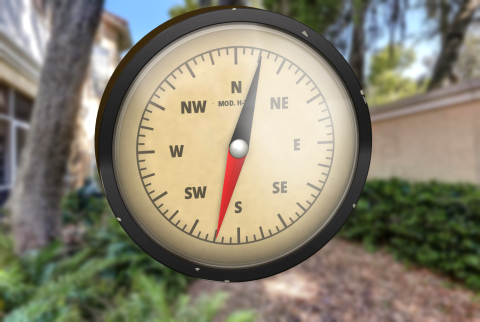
195 °
